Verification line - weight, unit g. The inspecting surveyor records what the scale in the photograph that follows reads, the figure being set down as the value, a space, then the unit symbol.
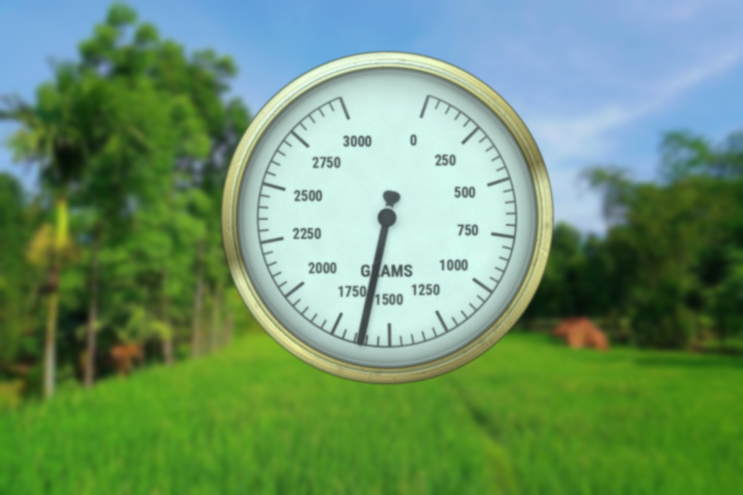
1625 g
